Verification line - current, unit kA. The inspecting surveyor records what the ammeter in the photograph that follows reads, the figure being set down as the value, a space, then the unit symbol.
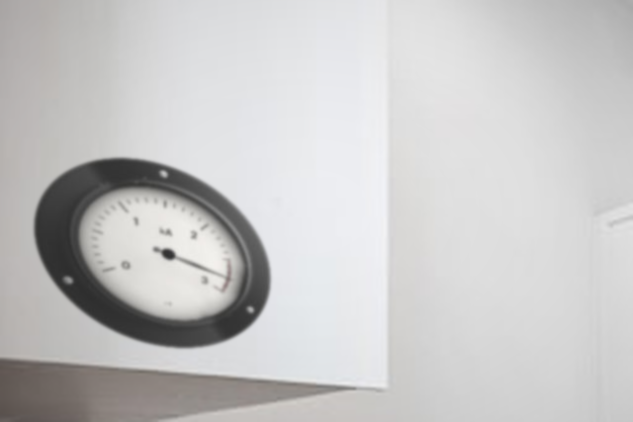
2.8 kA
